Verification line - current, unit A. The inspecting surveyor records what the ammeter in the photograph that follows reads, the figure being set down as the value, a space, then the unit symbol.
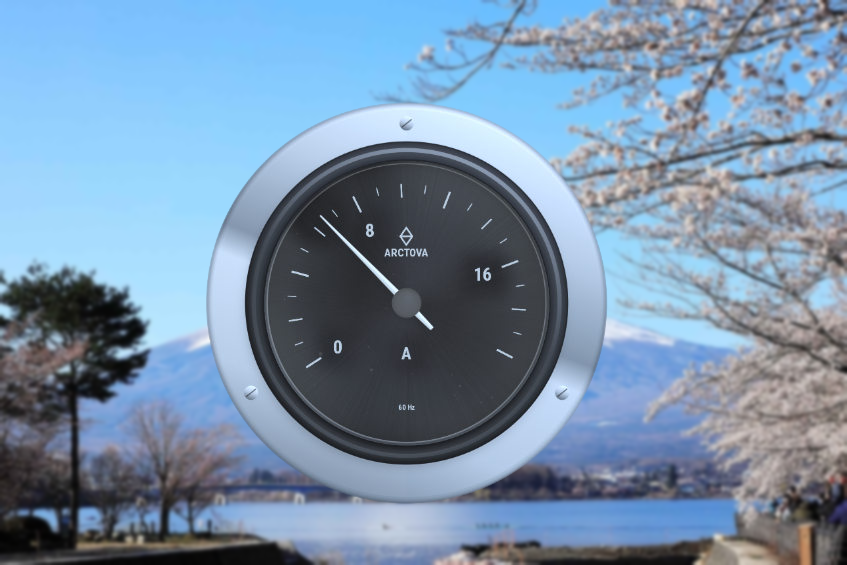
6.5 A
